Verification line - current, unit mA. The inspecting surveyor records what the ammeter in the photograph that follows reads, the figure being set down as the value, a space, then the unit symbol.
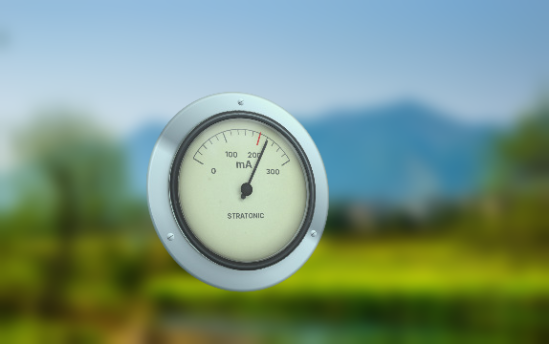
220 mA
